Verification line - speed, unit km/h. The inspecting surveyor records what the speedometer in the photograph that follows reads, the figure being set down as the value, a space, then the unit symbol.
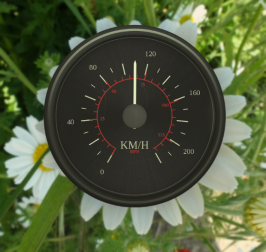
110 km/h
